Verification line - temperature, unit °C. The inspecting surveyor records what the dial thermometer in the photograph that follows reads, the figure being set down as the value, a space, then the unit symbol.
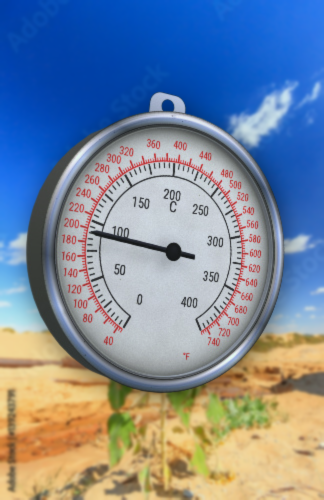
90 °C
